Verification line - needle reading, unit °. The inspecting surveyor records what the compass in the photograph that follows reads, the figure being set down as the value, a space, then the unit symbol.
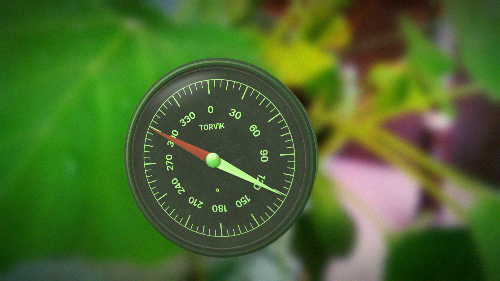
300 °
